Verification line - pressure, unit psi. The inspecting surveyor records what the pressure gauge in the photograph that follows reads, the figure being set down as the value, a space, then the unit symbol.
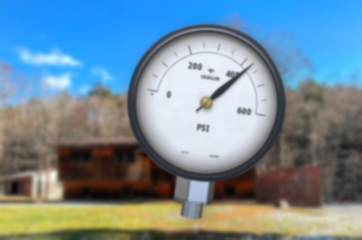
425 psi
